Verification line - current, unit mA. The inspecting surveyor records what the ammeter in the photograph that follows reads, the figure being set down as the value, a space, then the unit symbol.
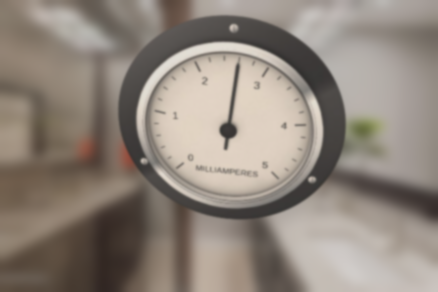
2.6 mA
